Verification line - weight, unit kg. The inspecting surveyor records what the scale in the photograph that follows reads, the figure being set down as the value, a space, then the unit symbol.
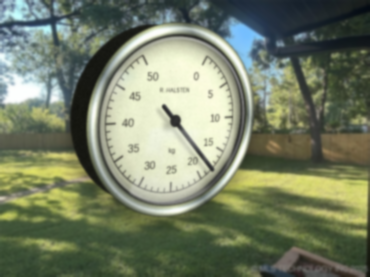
18 kg
